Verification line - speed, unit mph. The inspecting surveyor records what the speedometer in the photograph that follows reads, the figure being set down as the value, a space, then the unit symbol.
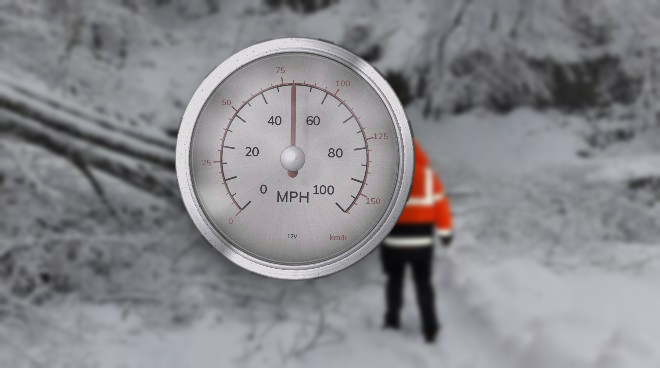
50 mph
